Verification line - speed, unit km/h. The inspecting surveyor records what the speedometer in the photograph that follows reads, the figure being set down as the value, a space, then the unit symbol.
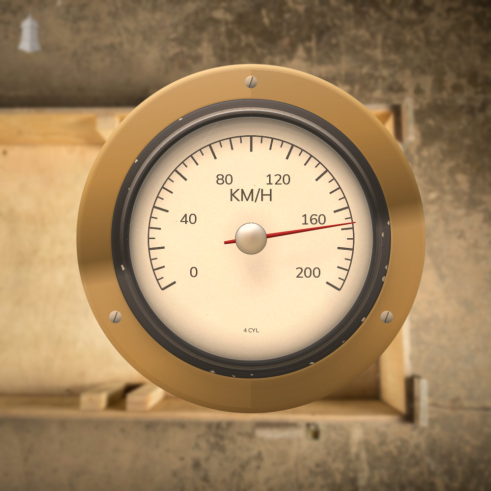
167.5 km/h
